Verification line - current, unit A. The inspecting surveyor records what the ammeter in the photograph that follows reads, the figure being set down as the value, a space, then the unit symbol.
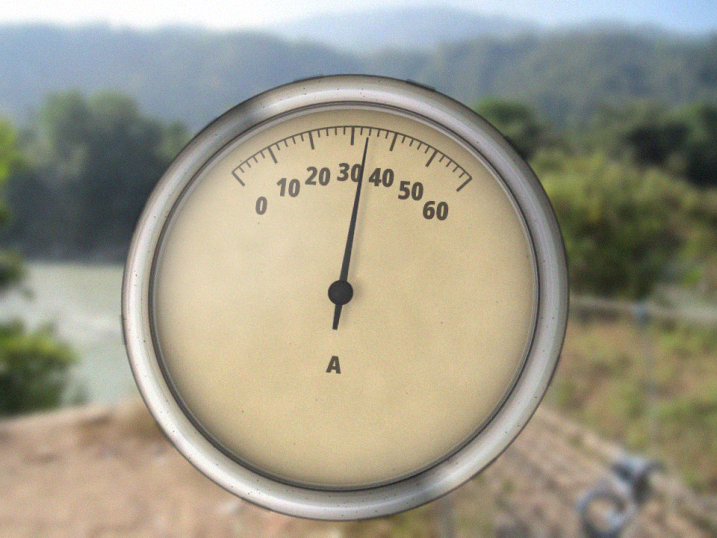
34 A
